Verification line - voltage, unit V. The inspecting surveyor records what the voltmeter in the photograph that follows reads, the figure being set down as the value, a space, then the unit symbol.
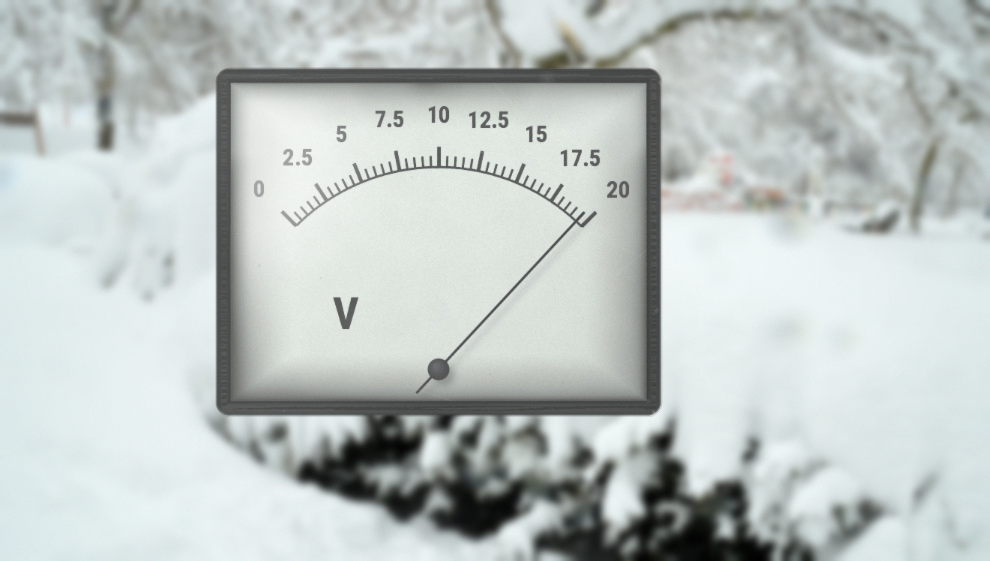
19.5 V
